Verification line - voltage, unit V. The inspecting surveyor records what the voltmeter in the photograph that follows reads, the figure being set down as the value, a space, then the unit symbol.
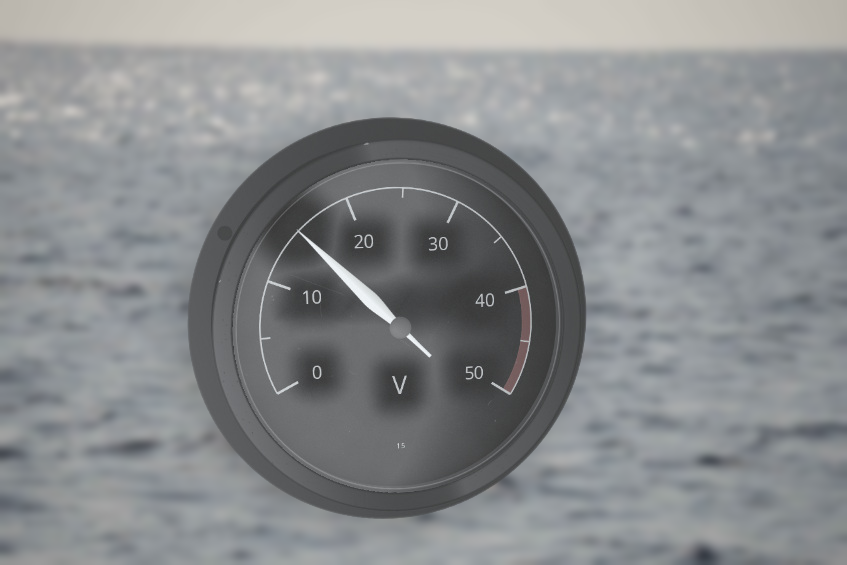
15 V
